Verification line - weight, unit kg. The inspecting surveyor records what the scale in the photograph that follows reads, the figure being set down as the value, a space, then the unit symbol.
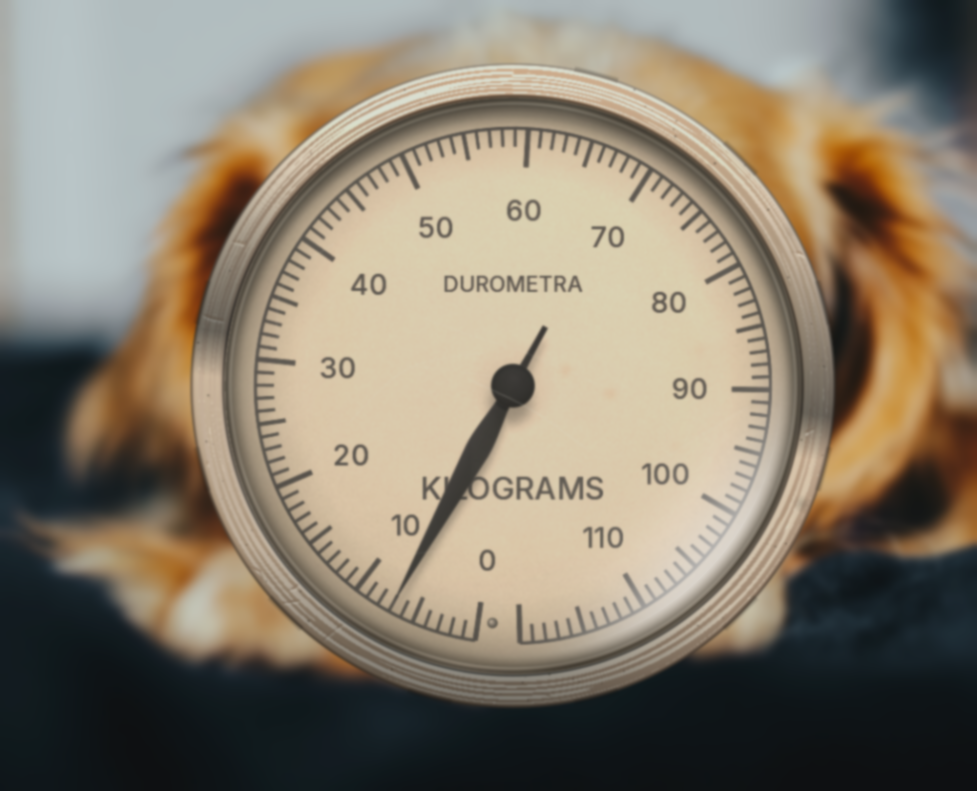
7 kg
